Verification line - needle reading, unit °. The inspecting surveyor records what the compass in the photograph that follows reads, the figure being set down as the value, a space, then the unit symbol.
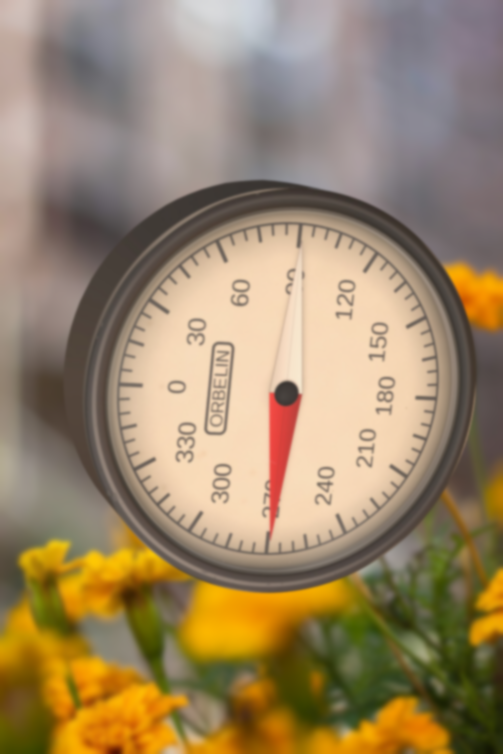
270 °
